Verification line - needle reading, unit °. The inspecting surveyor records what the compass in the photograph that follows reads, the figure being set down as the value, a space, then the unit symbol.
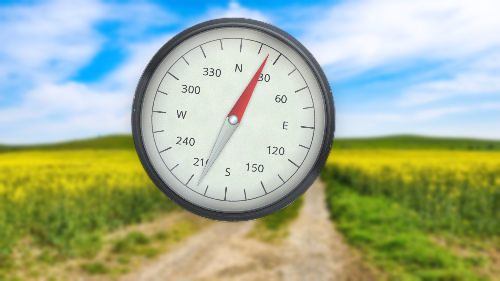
22.5 °
